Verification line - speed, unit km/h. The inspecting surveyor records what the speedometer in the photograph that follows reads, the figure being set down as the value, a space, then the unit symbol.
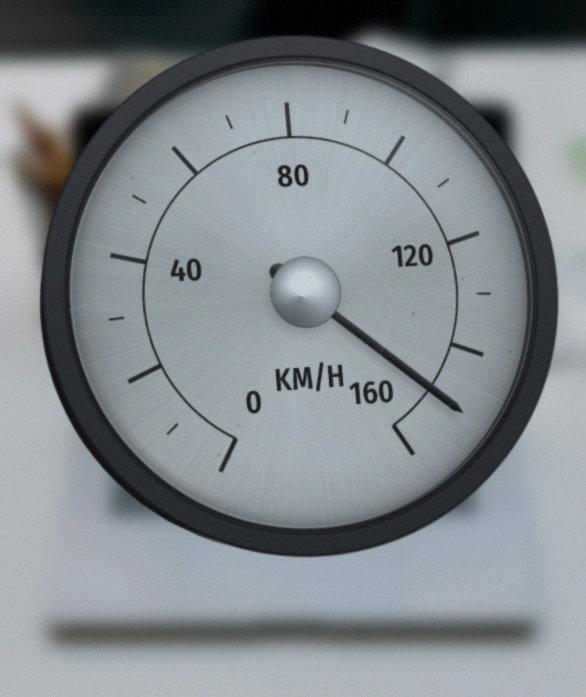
150 km/h
